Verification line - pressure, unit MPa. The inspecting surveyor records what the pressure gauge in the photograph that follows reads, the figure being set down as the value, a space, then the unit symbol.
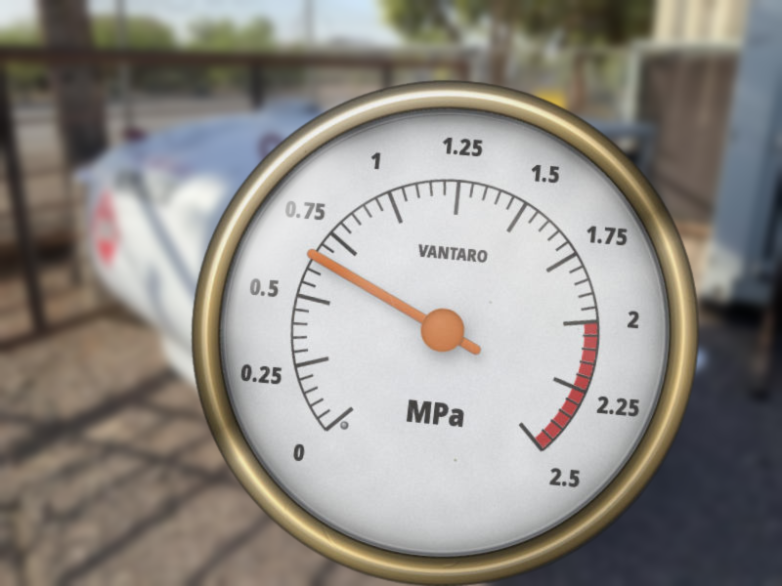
0.65 MPa
